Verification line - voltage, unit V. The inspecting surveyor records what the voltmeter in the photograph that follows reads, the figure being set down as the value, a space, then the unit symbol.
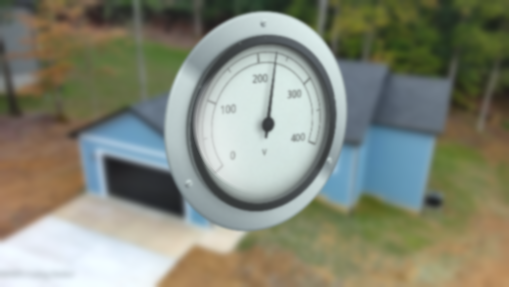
225 V
